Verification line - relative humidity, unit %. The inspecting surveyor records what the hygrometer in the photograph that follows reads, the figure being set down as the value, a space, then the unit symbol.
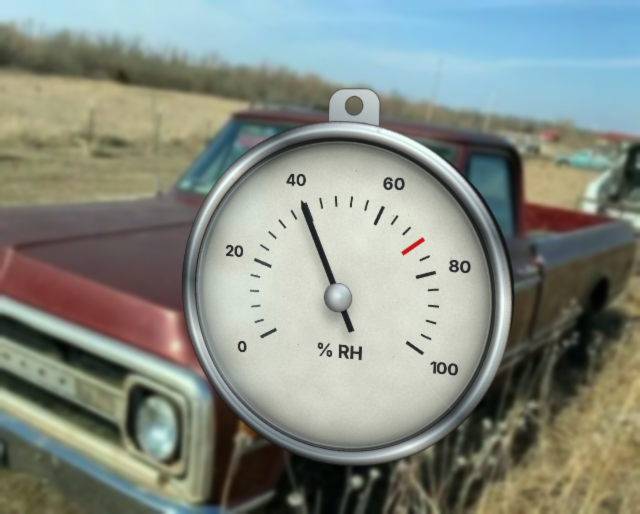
40 %
